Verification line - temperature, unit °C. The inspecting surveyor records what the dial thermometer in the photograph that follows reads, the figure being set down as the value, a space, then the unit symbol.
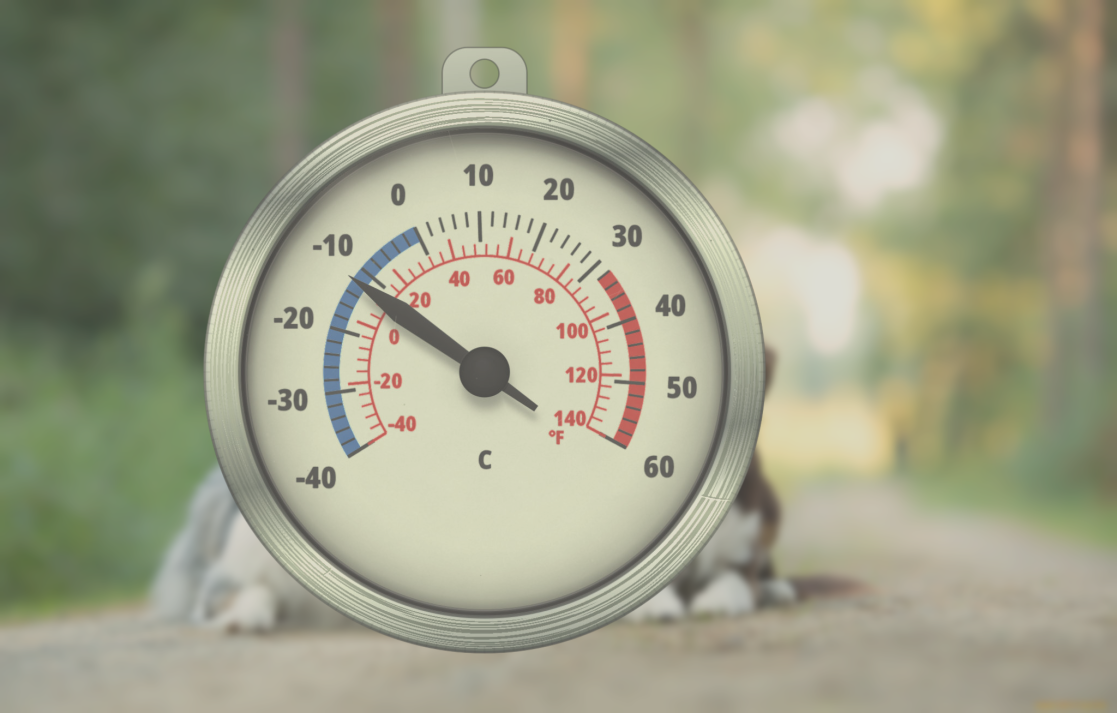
-12 °C
